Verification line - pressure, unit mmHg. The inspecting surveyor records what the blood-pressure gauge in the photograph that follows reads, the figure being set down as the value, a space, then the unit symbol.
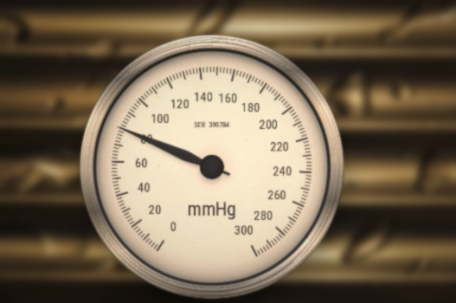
80 mmHg
